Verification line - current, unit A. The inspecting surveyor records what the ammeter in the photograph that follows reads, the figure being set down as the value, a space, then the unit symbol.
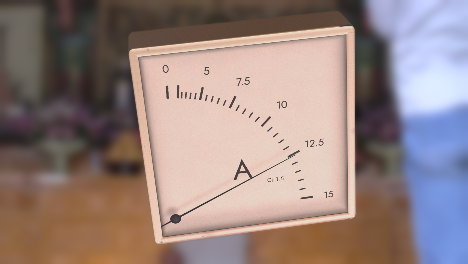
12.5 A
